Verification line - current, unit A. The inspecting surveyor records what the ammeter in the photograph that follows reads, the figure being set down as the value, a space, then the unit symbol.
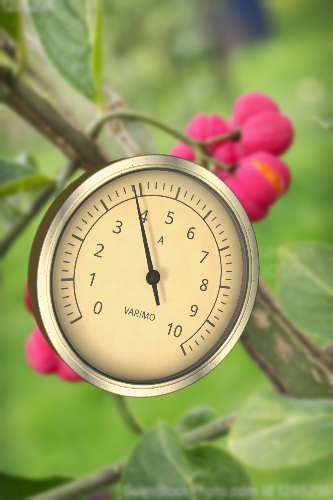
3.8 A
